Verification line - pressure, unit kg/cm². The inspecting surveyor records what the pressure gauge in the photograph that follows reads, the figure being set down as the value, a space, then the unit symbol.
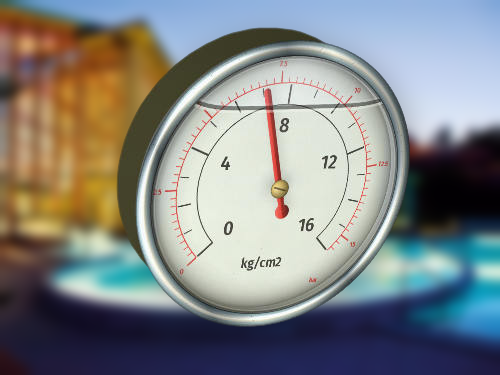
7 kg/cm²
